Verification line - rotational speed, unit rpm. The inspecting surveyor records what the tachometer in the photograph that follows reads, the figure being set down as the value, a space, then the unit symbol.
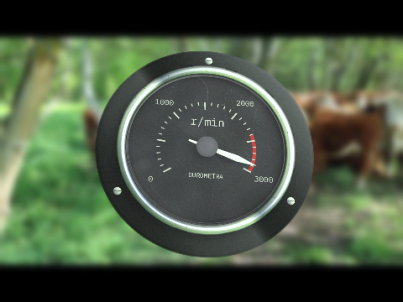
2900 rpm
